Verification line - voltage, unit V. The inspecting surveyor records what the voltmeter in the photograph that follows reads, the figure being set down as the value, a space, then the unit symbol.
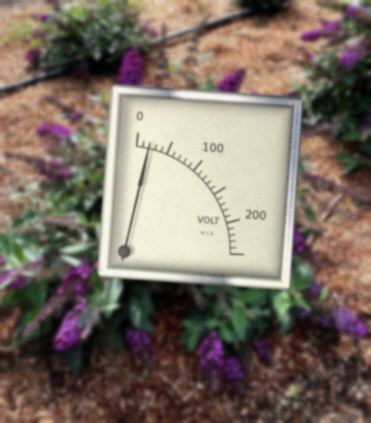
20 V
